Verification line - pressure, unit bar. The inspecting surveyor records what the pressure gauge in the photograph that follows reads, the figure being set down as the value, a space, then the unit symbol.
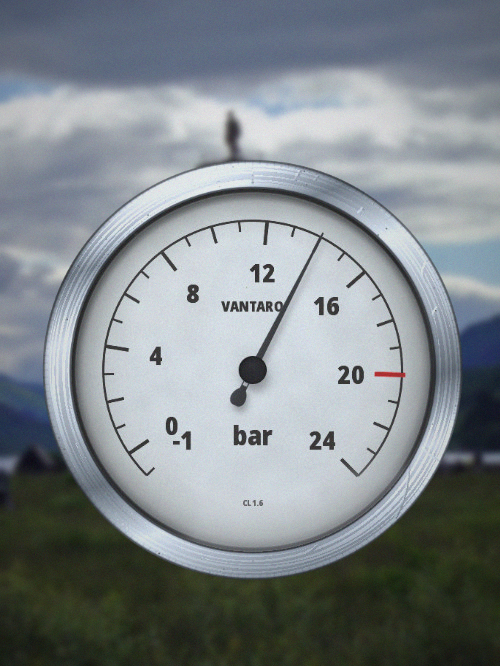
14 bar
